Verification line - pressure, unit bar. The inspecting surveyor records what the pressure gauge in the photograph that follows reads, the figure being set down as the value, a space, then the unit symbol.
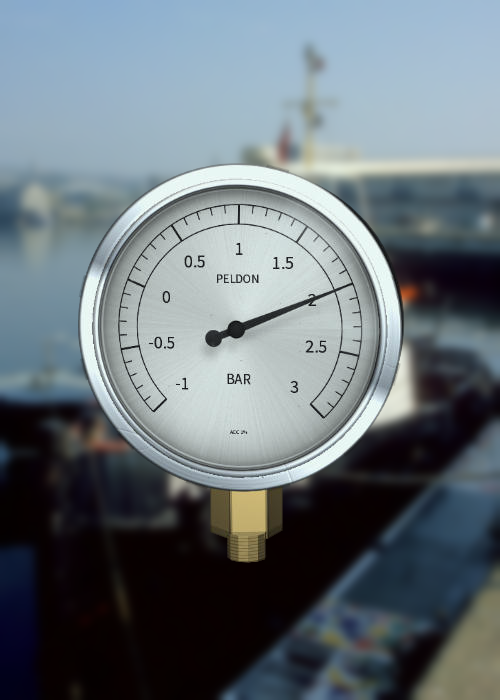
2 bar
